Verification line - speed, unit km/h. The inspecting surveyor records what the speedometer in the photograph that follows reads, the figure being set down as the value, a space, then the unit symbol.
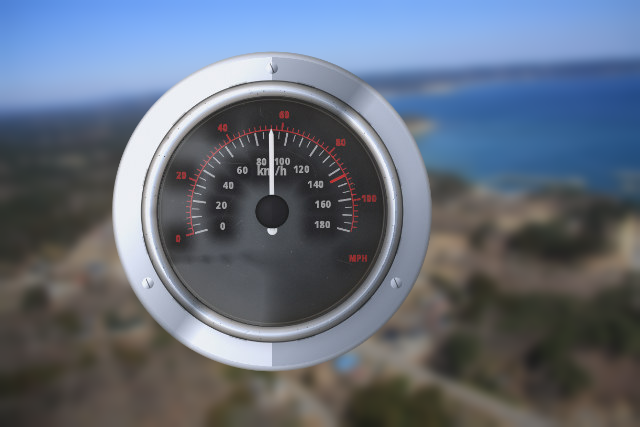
90 km/h
